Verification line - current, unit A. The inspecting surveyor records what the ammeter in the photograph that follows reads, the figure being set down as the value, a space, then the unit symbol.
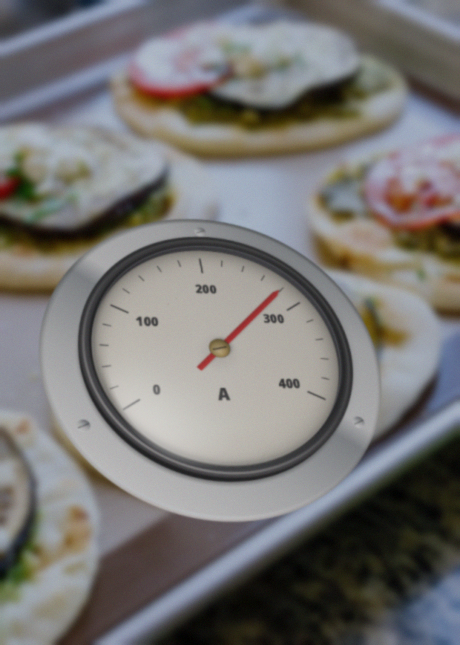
280 A
